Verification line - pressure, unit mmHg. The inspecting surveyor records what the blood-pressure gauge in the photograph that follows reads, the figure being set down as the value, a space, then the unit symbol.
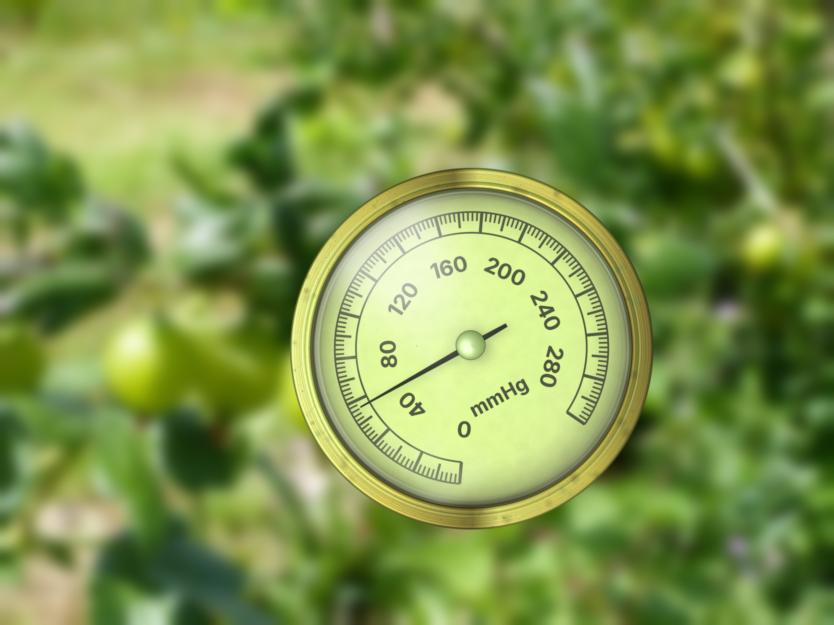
56 mmHg
